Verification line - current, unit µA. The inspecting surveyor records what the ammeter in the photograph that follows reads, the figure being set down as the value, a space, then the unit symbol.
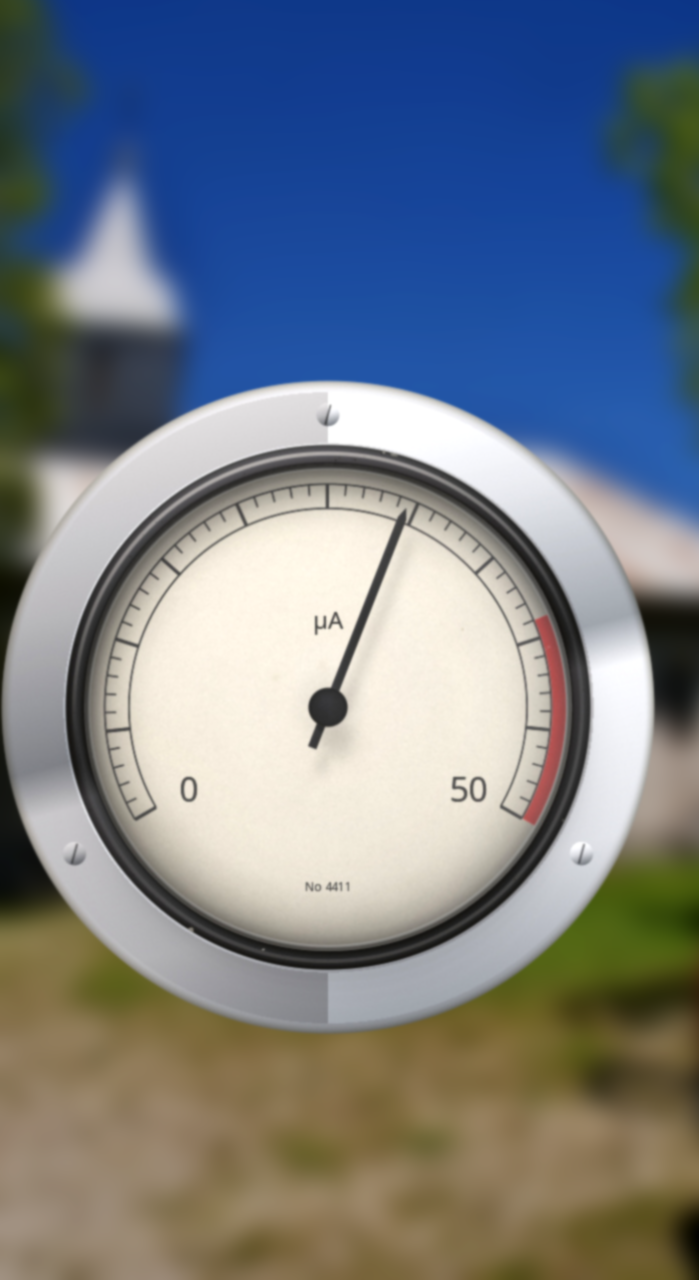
29.5 µA
